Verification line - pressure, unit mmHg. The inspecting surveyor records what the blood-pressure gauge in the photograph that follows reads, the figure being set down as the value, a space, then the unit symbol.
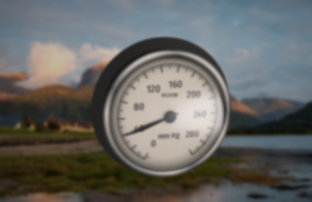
40 mmHg
